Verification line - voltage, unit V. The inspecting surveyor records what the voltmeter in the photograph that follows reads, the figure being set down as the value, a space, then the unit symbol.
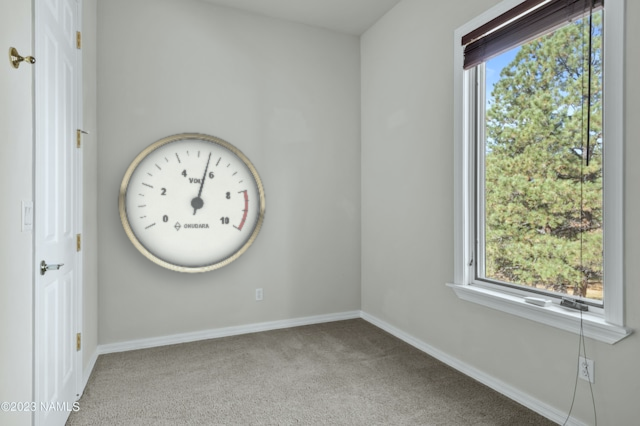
5.5 V
